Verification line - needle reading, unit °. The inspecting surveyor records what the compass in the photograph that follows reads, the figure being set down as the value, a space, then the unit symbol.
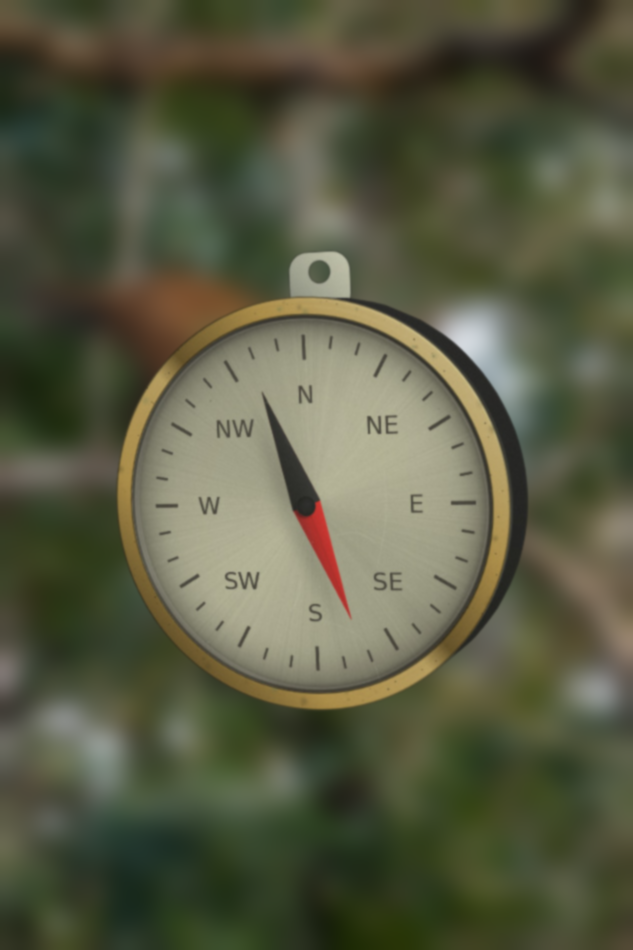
160 °
